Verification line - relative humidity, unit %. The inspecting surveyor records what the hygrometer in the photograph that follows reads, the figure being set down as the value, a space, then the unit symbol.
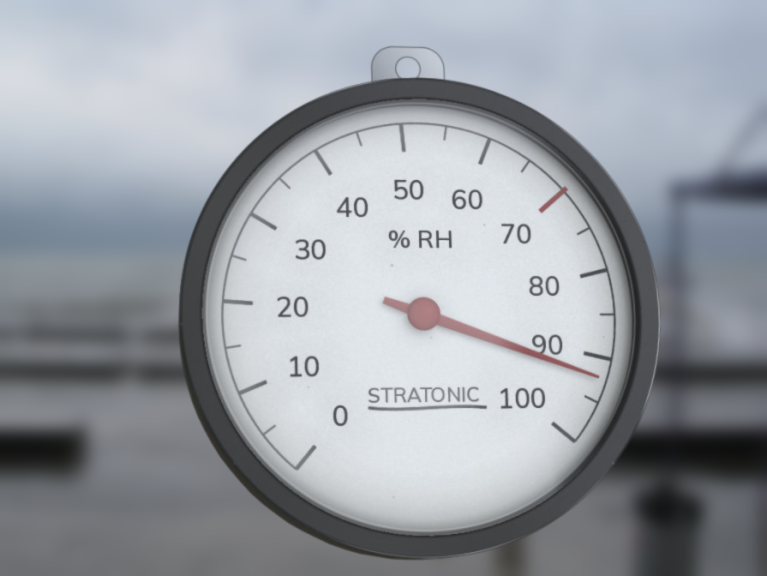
92.5 %
